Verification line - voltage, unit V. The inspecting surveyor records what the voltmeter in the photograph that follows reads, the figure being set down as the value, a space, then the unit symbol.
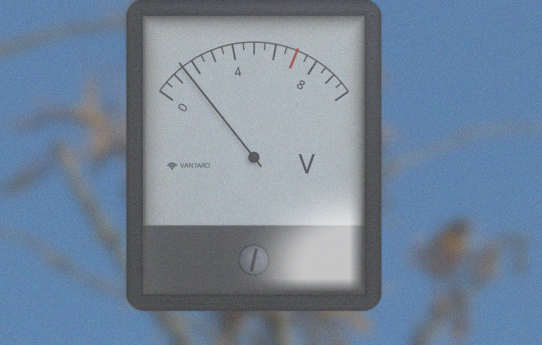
1.5 V
